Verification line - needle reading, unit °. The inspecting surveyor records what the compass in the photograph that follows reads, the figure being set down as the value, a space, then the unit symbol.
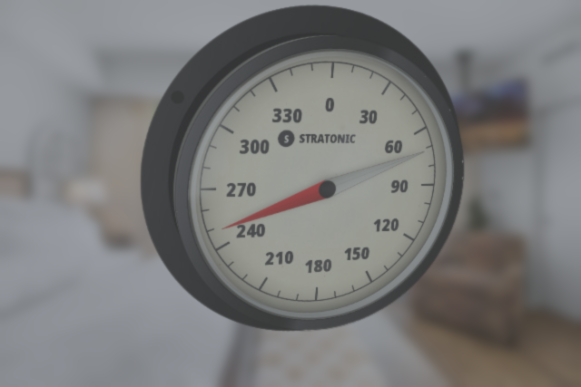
250 °
